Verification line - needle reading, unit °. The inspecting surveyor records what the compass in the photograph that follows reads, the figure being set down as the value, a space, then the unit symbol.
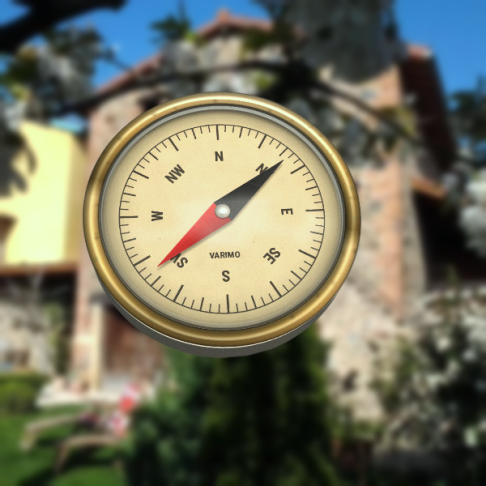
230 °
